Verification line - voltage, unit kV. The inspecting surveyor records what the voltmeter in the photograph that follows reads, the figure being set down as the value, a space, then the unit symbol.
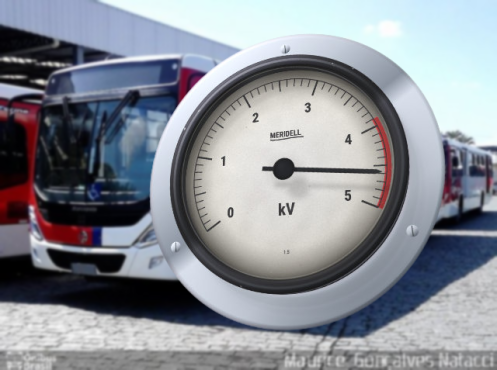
4.6 kV
